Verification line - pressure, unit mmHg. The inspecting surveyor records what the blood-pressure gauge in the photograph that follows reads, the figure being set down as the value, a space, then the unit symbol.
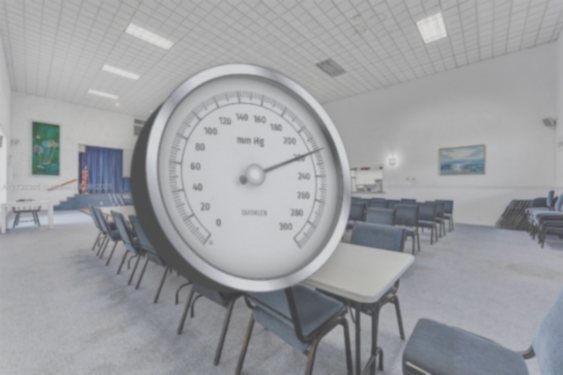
220 mmHg
